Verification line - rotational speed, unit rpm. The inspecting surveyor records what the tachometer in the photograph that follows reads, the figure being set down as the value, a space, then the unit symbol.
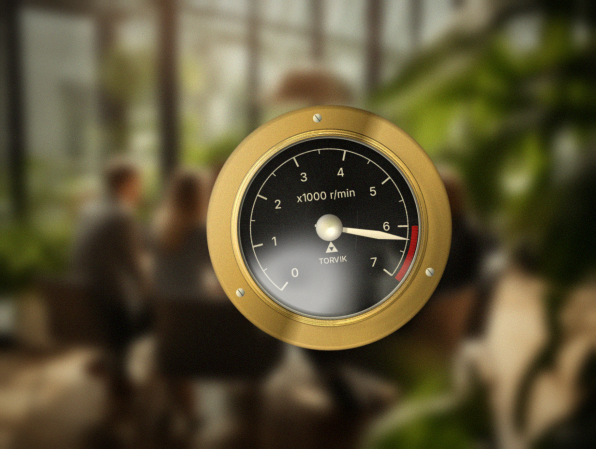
6250 rpm
